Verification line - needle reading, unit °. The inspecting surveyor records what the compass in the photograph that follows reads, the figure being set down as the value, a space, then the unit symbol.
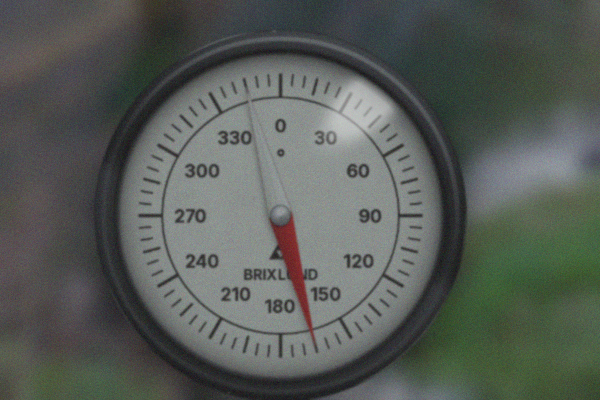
165 °
